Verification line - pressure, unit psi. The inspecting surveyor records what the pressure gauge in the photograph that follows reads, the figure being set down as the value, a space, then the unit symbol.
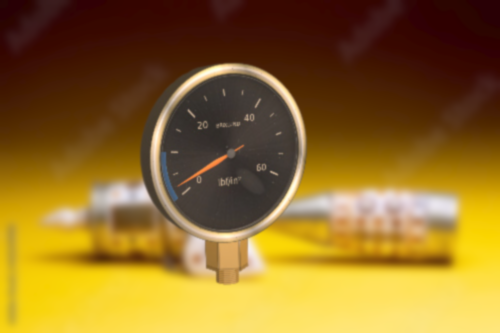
2.5 psi
